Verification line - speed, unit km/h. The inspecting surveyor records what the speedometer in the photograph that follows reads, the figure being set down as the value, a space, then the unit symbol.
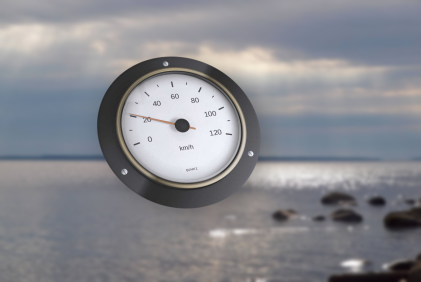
20 km/h
